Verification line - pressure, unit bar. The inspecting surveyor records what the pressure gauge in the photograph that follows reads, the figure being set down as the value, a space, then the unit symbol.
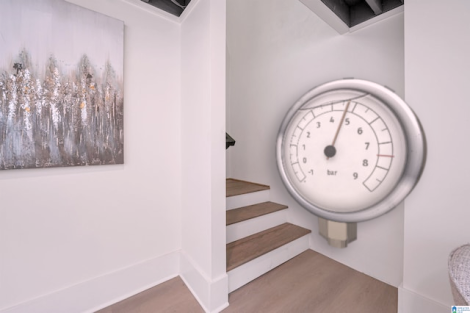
4.75 bar
